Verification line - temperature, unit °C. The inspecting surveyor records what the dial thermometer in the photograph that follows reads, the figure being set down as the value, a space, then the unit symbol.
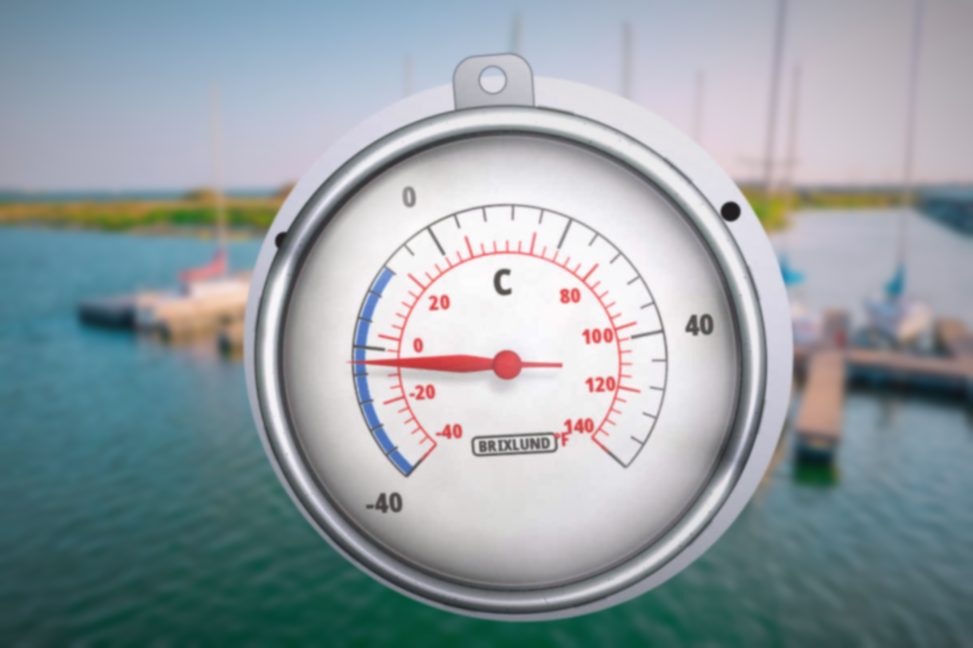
-22 °C
